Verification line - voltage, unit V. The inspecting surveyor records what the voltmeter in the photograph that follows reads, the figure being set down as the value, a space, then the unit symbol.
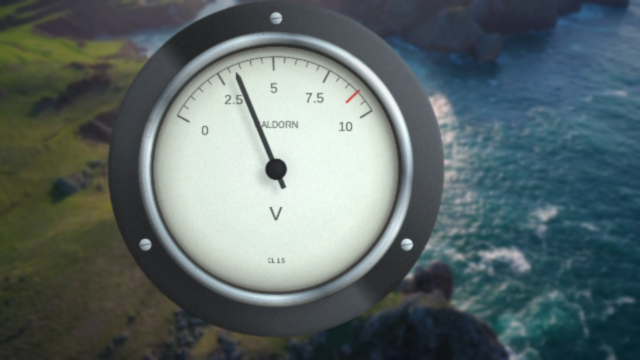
3.25 V
